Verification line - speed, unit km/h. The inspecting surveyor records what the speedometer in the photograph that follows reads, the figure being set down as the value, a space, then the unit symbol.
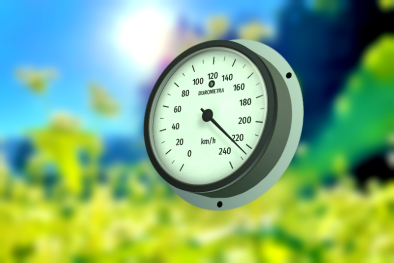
225 km/h
